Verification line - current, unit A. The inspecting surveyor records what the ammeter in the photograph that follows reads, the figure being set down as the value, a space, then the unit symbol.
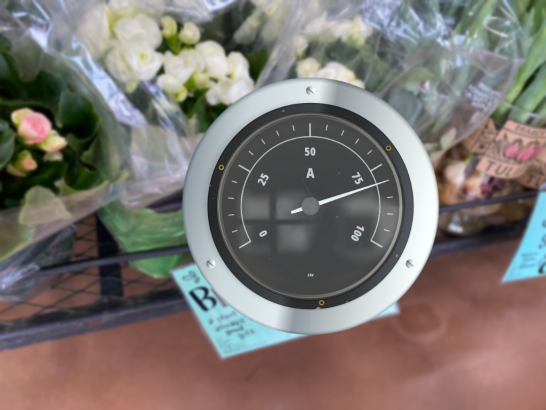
80 A
